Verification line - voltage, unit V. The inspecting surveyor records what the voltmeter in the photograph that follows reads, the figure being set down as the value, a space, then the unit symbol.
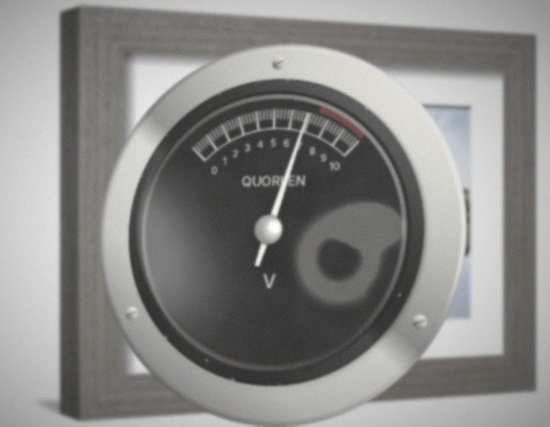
7 V
